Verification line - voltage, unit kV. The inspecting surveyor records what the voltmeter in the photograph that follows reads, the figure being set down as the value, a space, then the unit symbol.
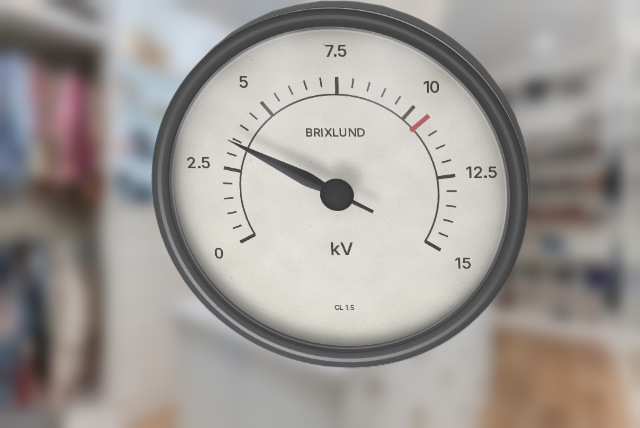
3.5 kV
